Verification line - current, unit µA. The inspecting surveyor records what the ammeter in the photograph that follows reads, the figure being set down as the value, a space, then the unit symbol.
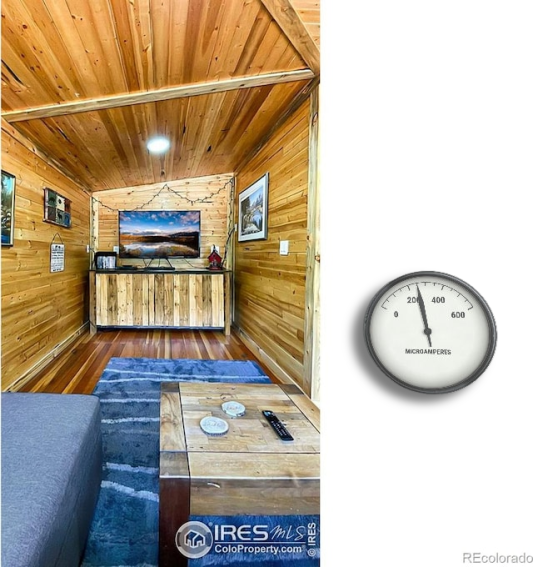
250 µA
